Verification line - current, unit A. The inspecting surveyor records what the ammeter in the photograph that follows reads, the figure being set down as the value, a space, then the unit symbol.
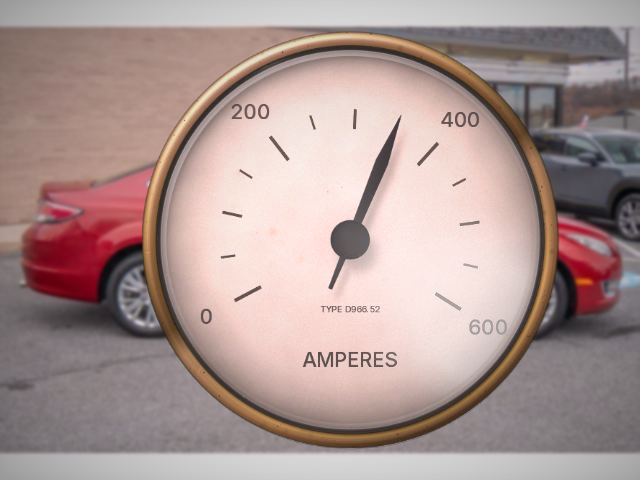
350 A
